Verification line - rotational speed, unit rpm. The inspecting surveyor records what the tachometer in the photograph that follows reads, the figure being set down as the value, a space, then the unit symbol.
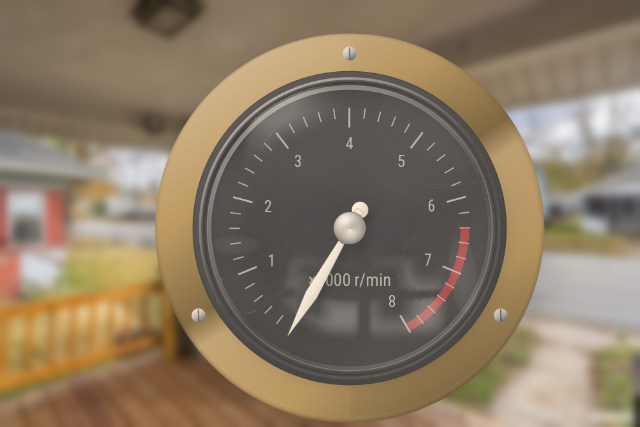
0 rpm
